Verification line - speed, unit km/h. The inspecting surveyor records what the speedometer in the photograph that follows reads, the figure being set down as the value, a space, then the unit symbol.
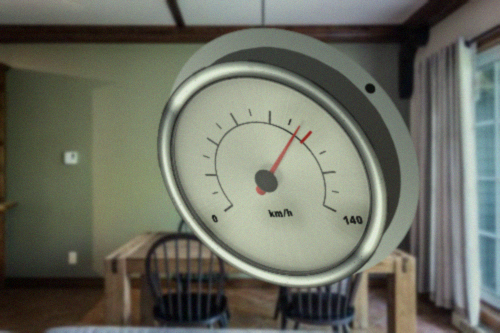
95 km/h
